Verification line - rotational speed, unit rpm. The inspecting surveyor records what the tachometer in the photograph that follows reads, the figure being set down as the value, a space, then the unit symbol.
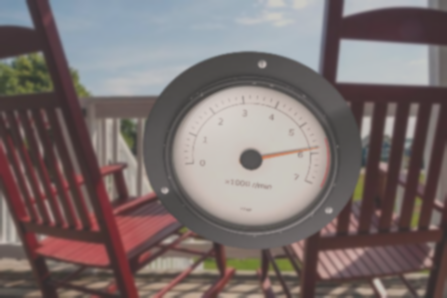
5800 rpm
